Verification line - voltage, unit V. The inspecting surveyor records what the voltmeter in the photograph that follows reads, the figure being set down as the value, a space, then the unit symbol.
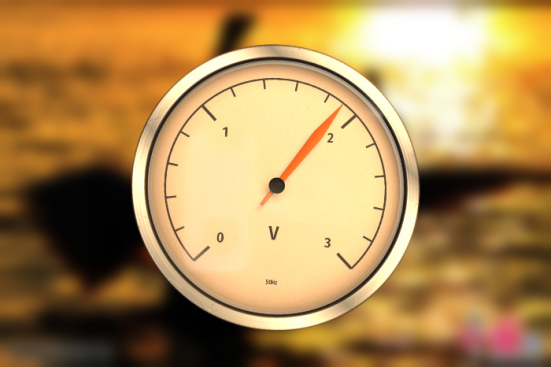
1.9 V
